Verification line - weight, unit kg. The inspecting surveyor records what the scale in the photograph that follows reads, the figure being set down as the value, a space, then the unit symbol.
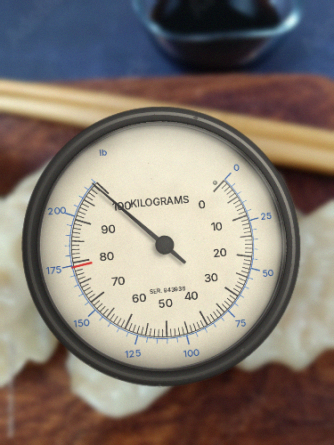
99 kg
